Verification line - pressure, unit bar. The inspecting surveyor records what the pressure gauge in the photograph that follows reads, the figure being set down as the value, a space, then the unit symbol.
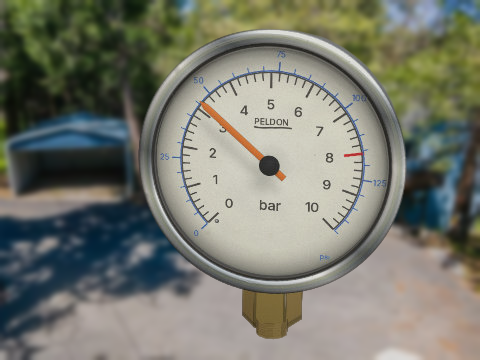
3.2 bar
